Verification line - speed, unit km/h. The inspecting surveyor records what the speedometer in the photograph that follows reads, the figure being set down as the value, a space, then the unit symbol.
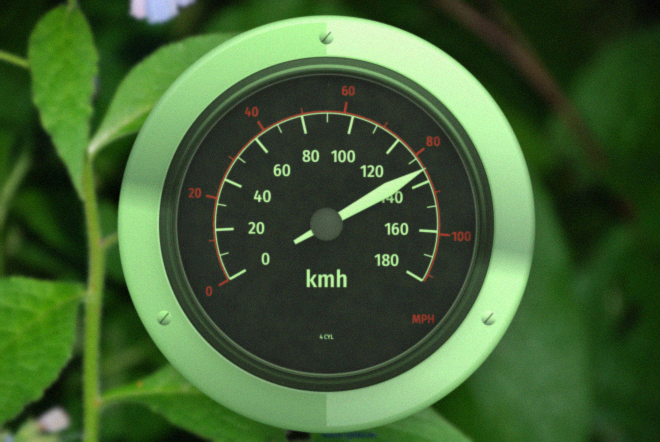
135 km/h
